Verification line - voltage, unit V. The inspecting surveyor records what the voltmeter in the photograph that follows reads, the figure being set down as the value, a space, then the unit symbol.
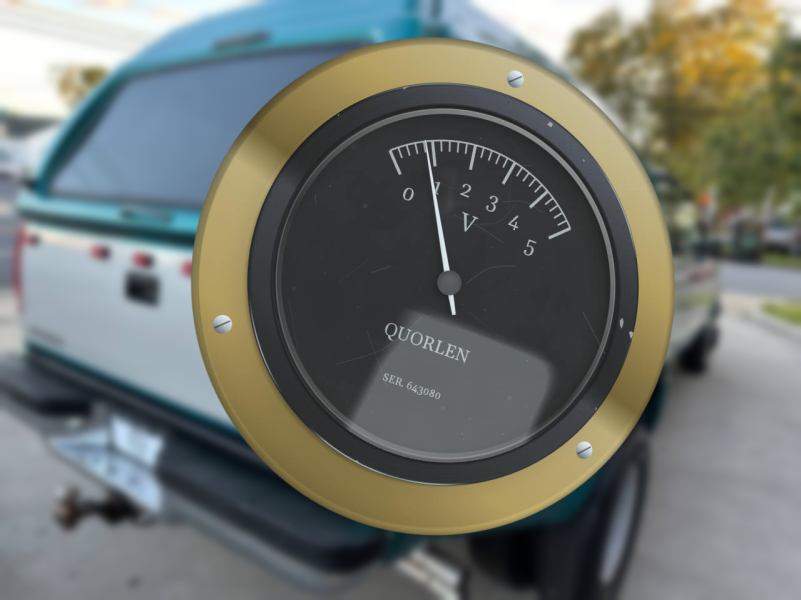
0.8 V
